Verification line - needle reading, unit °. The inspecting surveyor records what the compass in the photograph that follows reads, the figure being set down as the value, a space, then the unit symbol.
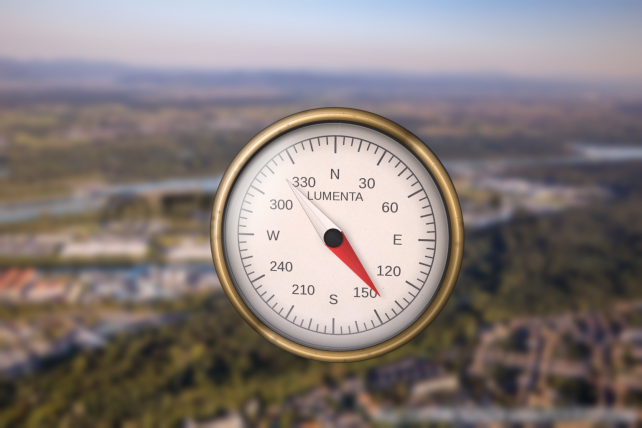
140 °
